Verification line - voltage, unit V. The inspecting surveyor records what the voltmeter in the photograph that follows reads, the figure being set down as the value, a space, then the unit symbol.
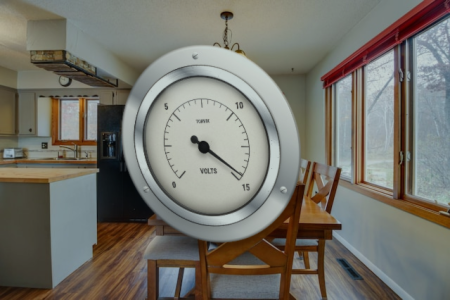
14.5 V
